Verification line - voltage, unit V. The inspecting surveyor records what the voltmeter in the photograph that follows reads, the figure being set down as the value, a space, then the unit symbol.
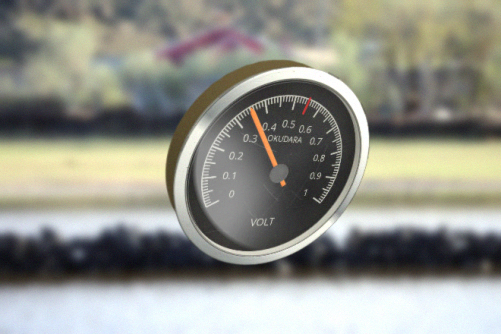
0.35 V
